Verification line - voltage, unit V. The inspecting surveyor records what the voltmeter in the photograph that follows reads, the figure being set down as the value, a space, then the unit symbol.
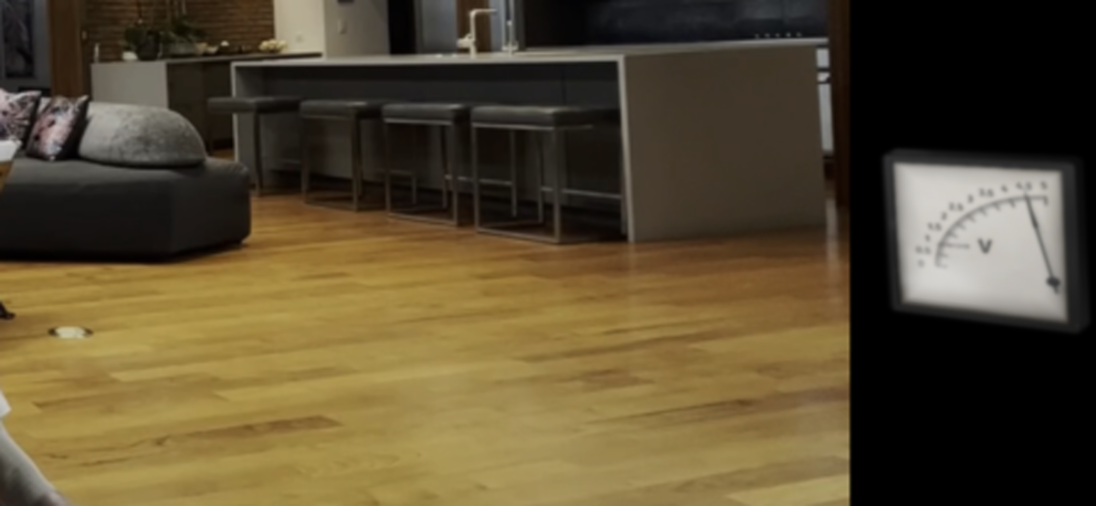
4.5 V
